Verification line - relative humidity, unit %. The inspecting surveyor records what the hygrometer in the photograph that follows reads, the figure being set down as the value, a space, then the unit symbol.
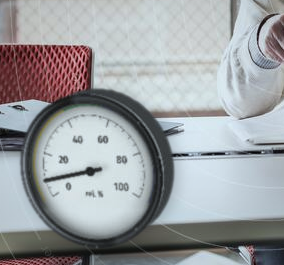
8 %
